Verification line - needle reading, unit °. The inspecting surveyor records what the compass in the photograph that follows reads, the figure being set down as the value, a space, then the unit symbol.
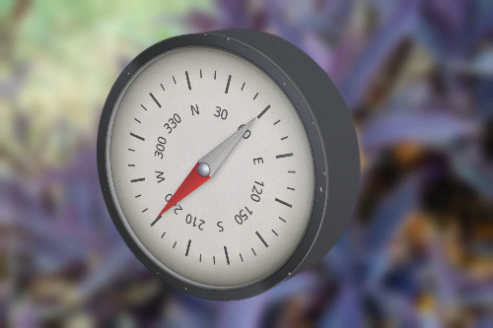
240 °
